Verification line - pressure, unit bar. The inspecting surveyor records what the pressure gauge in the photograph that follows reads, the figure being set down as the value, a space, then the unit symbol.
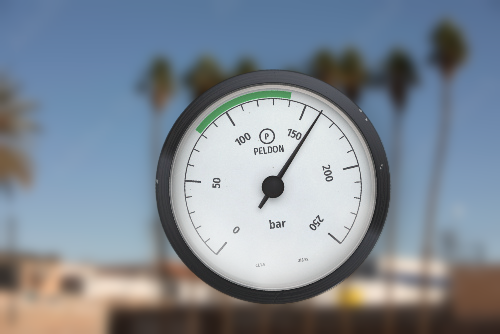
160 bar
